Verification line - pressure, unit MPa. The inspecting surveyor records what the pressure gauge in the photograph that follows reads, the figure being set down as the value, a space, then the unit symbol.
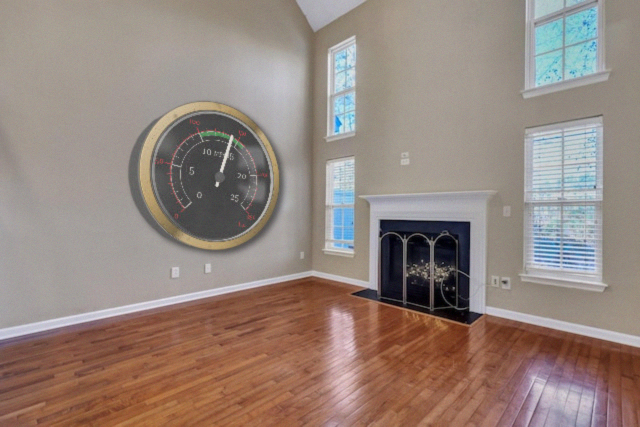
14 MPa
